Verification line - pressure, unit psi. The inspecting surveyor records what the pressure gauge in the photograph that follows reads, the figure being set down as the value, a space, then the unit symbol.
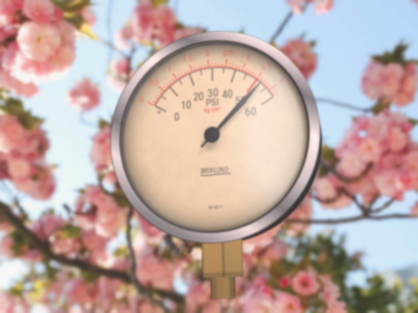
52.5 psi
